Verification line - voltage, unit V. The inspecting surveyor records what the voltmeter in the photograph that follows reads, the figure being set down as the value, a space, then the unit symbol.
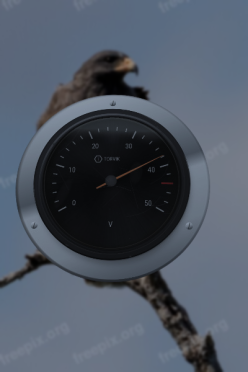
38 V
